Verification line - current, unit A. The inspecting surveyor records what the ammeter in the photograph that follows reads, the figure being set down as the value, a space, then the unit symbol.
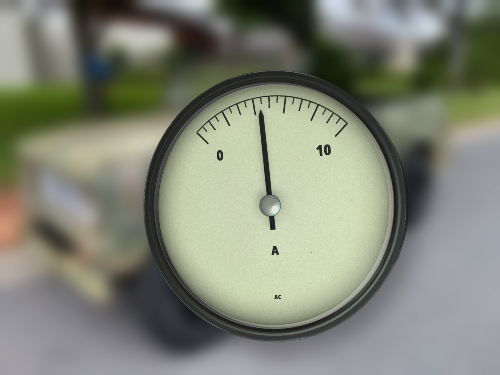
4.5 A
